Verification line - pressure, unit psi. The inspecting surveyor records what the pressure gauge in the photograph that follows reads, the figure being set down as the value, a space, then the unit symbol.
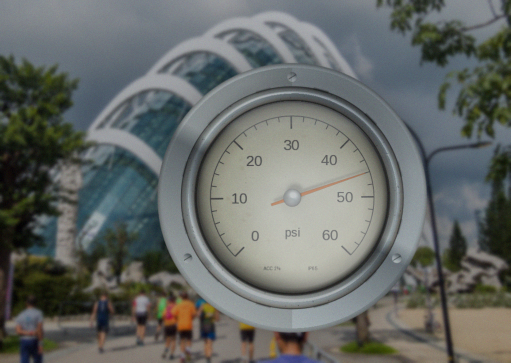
46 psi
